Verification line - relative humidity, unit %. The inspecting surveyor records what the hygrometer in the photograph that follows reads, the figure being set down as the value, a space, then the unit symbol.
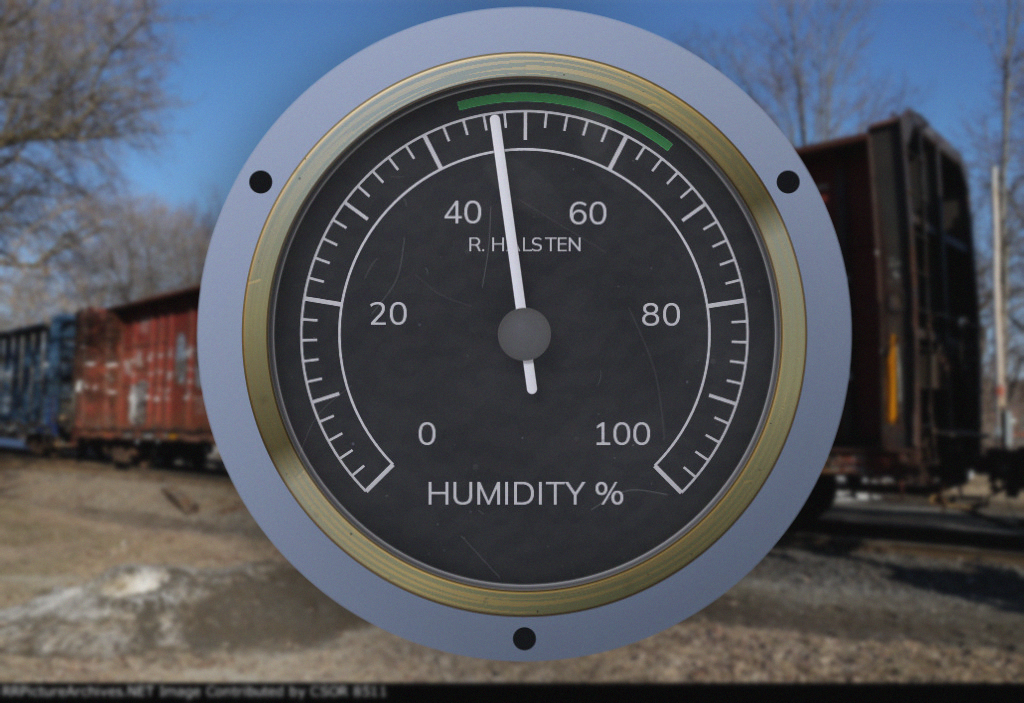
47 %
